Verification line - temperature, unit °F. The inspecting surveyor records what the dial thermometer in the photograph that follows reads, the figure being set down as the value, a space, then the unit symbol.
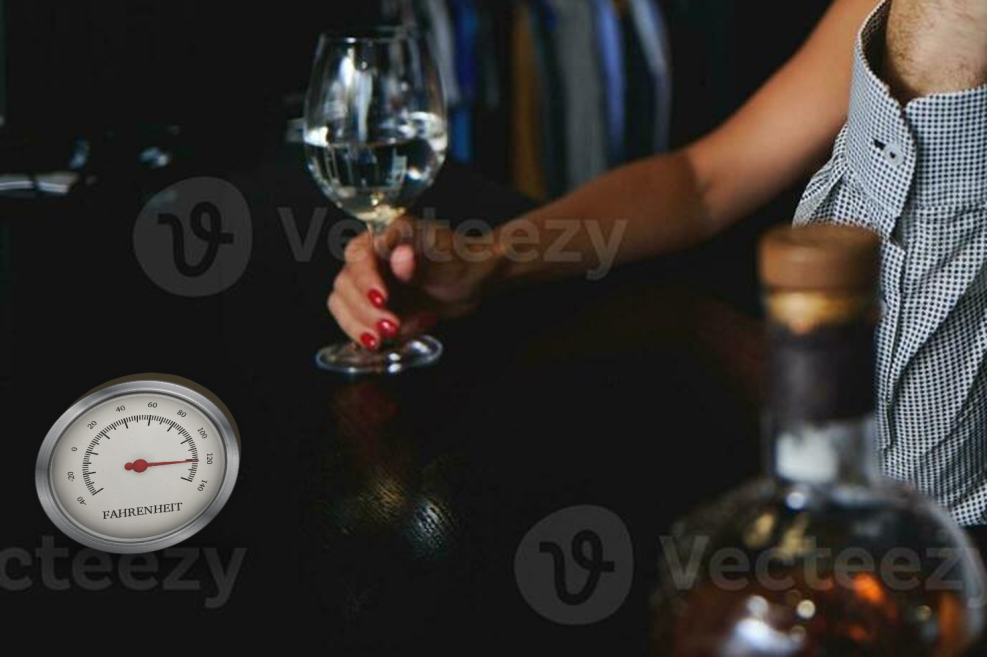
120 °F
